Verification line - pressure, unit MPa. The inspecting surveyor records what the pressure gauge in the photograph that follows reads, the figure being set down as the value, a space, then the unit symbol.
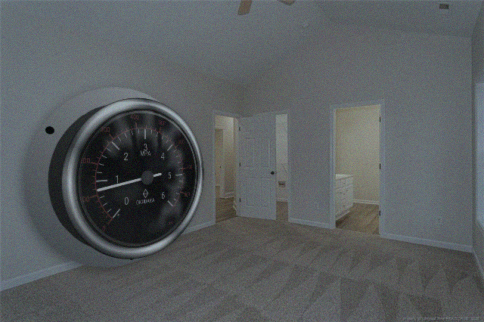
0.8 MPa
